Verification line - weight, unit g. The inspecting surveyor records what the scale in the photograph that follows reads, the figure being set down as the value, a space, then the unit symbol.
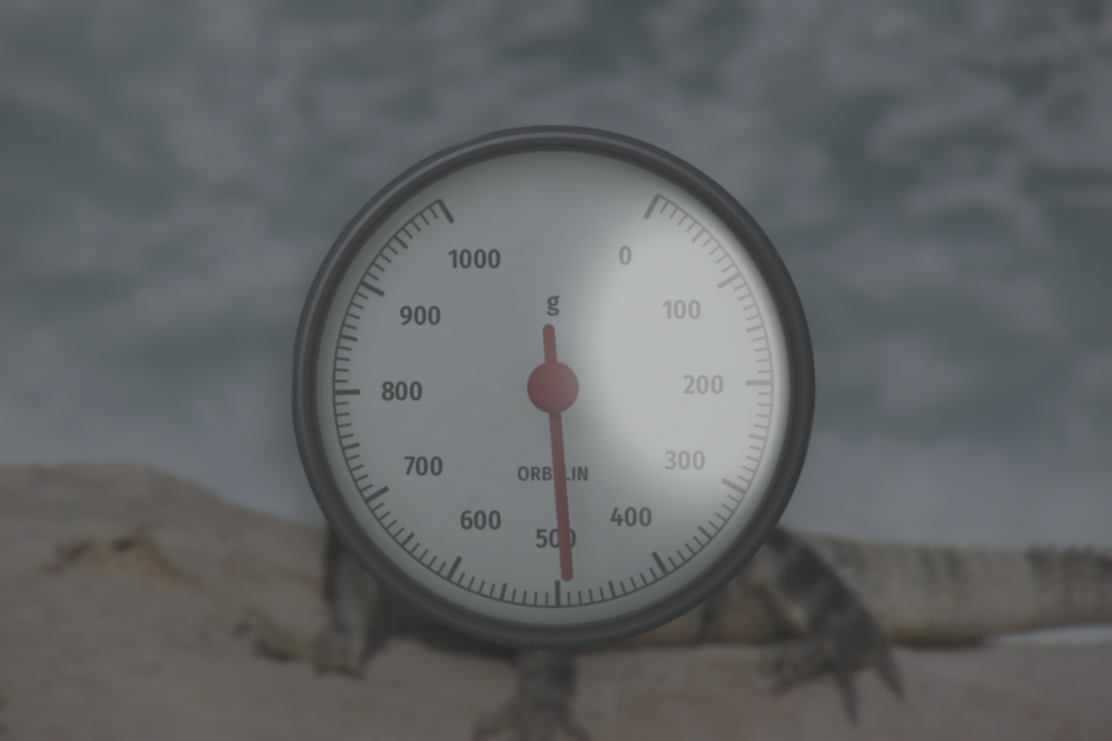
490 g
